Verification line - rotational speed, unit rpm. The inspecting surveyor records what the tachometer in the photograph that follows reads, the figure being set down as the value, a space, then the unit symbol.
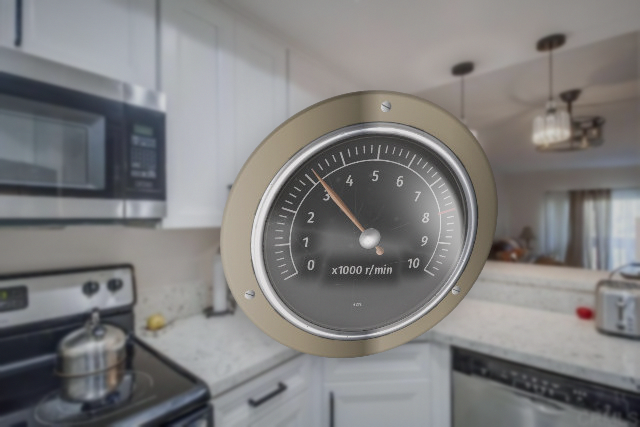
3200 rpm
